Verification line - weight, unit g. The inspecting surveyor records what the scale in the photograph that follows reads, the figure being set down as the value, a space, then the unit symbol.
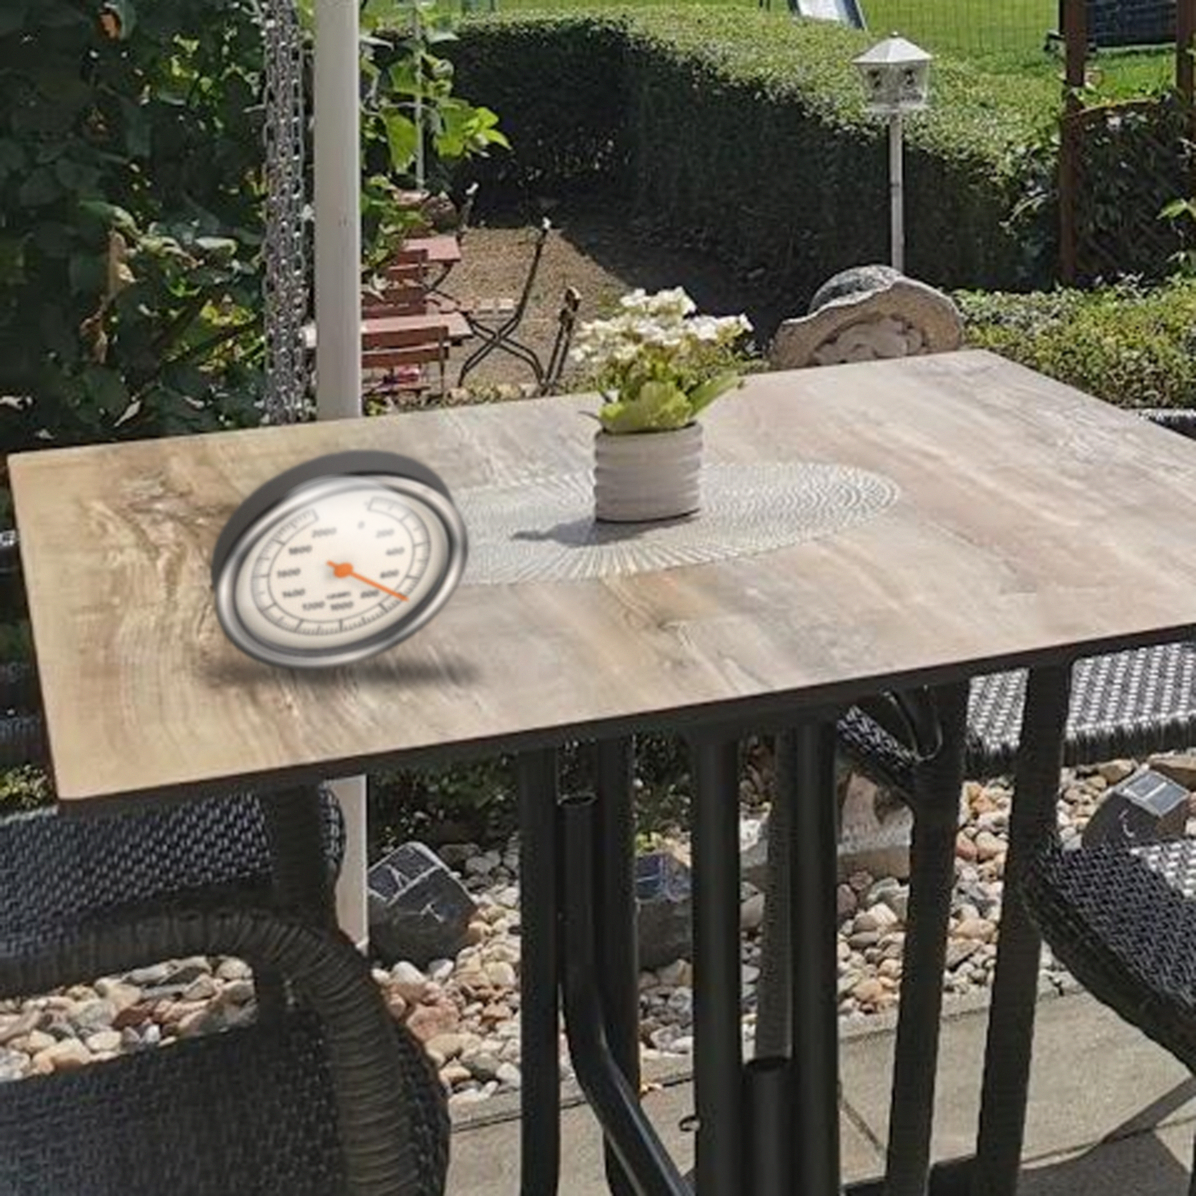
700 g
